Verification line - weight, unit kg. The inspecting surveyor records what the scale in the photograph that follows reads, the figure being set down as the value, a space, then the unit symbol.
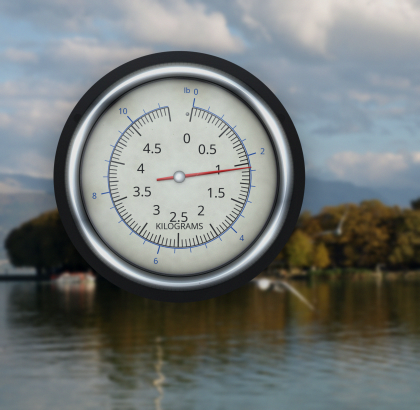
1.05 kg
